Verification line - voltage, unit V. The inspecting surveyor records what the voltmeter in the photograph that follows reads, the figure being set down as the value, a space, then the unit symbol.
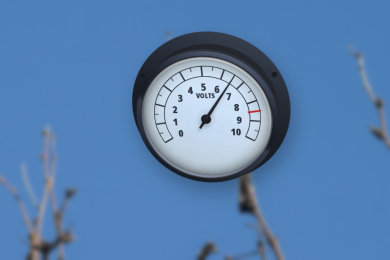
6.5 V
